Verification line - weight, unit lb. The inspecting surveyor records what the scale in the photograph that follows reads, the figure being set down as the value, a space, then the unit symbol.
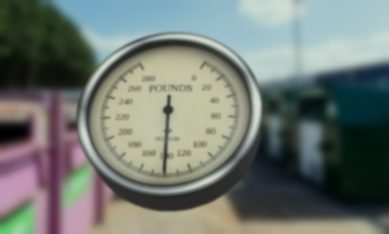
140 lb
